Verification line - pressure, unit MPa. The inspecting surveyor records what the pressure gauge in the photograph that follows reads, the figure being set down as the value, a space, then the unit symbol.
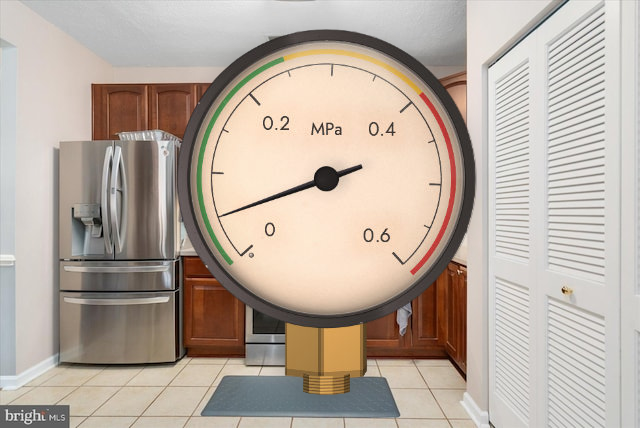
0.05 MPa
